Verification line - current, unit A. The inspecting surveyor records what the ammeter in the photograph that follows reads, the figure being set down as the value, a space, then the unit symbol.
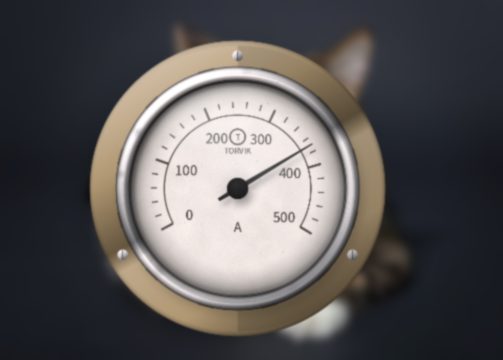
370 A
